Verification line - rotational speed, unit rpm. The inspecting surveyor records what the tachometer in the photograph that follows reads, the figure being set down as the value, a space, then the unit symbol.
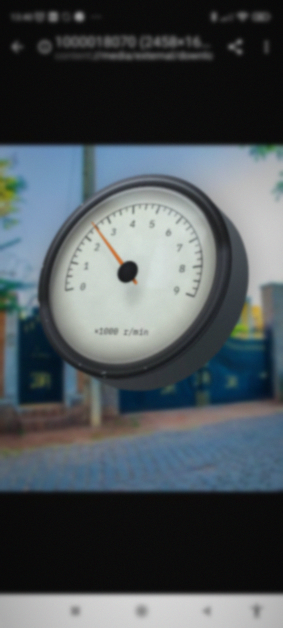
2500 rpm
